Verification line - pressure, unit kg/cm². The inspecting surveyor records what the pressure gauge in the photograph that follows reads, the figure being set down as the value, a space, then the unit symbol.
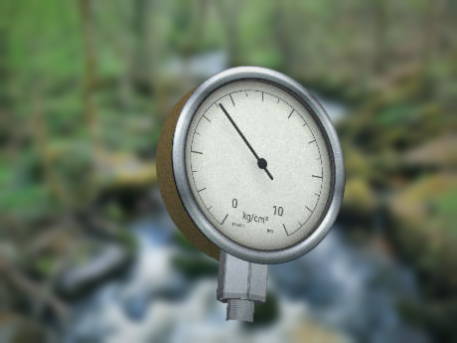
3.5 kg/cm²
